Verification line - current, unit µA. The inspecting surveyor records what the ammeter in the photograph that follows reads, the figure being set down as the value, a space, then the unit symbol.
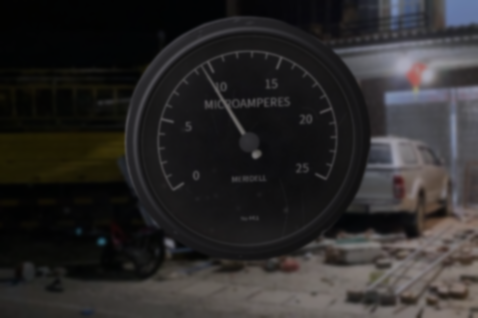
9.5 µA
